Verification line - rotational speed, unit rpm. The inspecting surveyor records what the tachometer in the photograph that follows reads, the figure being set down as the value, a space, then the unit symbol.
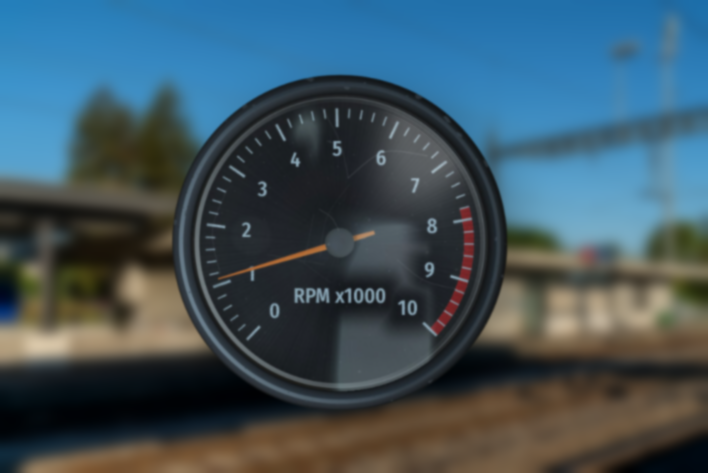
1100 rpm
